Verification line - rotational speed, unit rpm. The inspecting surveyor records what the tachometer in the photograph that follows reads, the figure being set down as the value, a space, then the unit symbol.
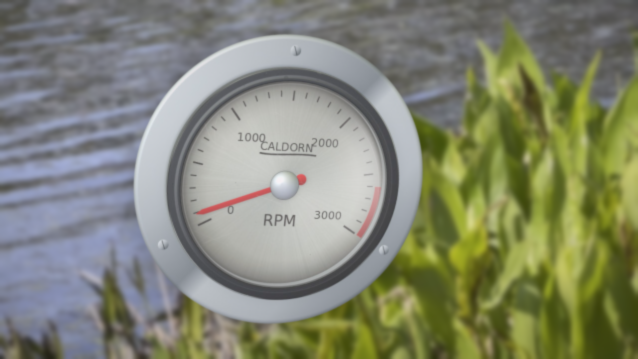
100 rpm
